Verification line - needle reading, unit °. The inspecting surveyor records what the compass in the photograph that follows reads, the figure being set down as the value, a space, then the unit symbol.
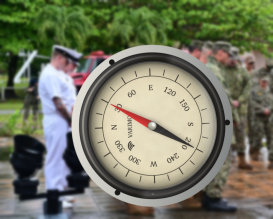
30 °
